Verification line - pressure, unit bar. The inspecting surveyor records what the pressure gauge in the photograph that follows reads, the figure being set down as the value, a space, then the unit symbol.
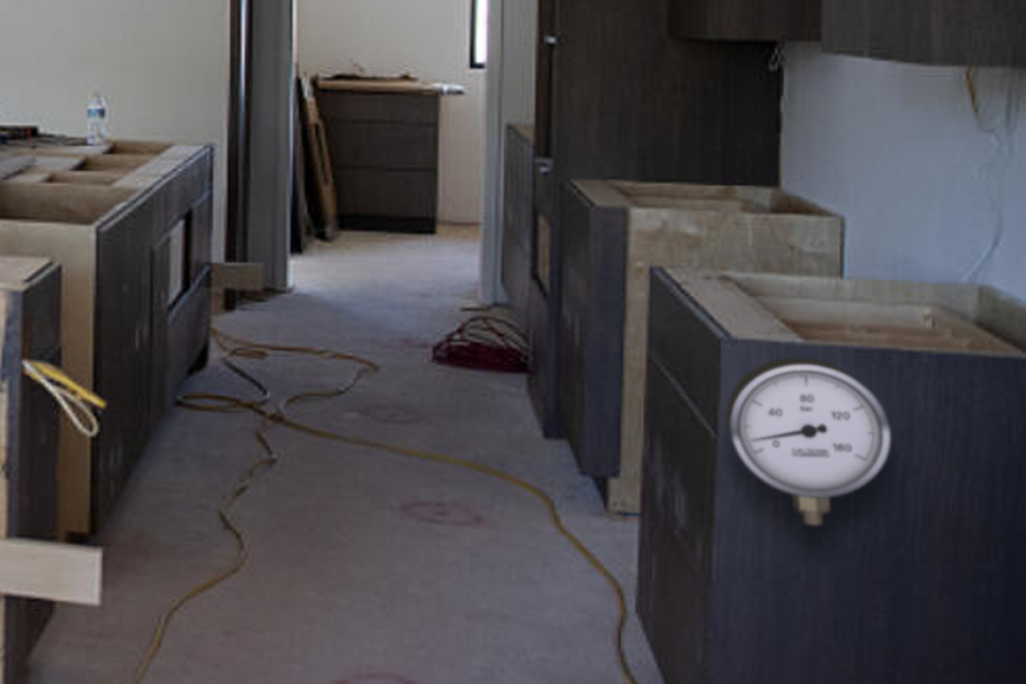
10 bar
